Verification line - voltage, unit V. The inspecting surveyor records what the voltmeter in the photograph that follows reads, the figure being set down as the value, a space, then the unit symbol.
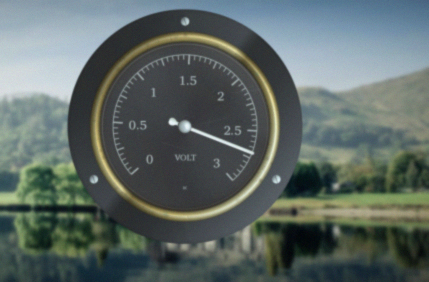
2.7 V
